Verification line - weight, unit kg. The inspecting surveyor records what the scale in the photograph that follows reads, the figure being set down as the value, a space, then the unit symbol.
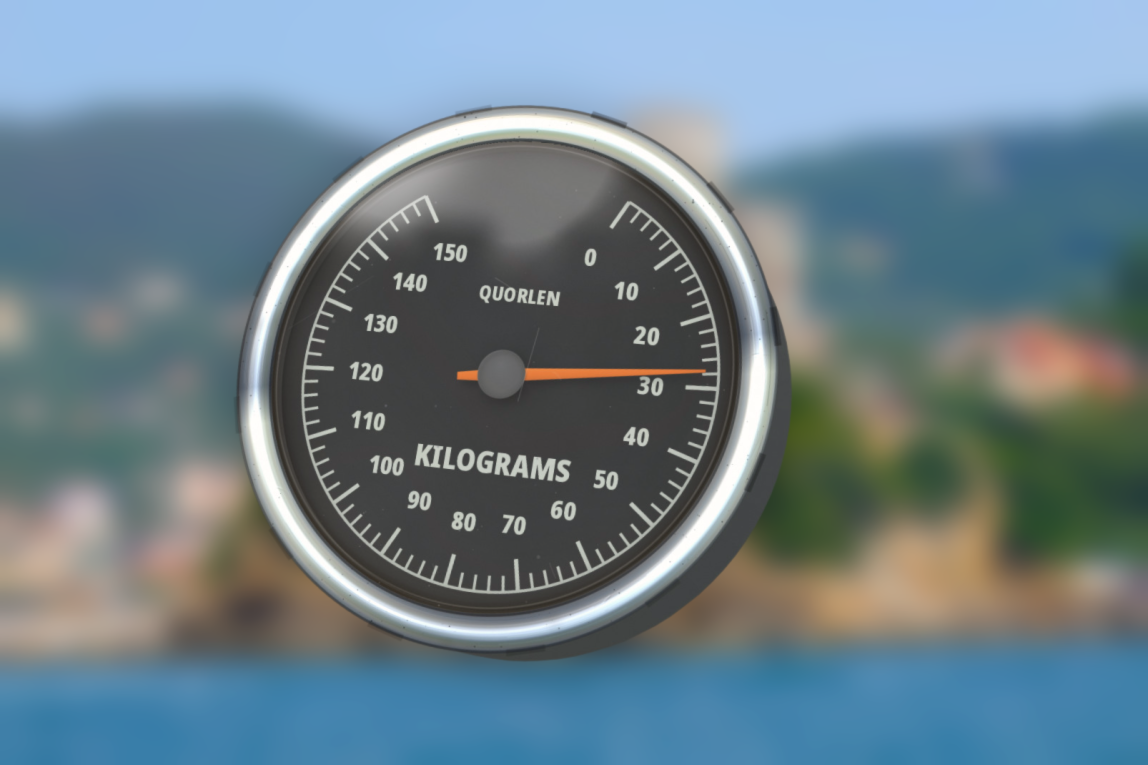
28 kg
